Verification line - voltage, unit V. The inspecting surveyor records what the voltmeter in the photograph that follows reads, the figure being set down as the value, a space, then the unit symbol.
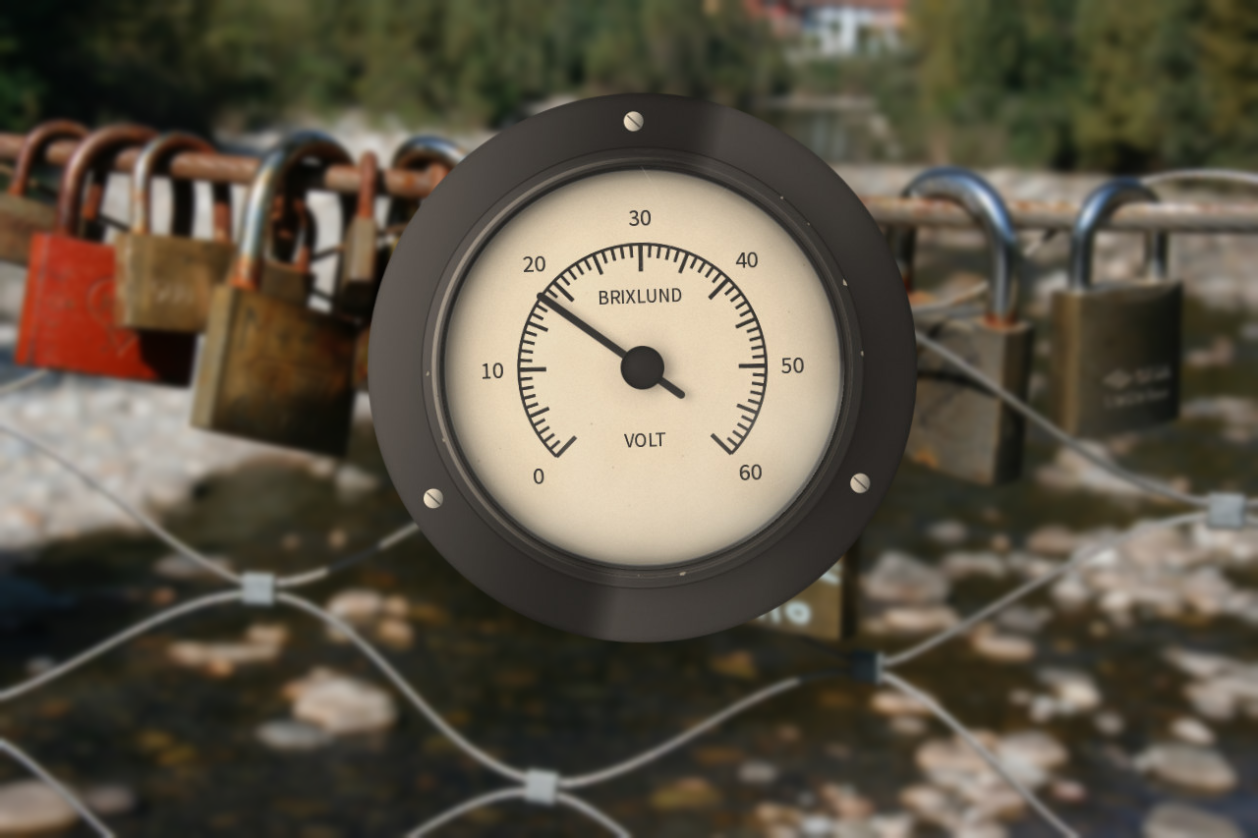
18 V
